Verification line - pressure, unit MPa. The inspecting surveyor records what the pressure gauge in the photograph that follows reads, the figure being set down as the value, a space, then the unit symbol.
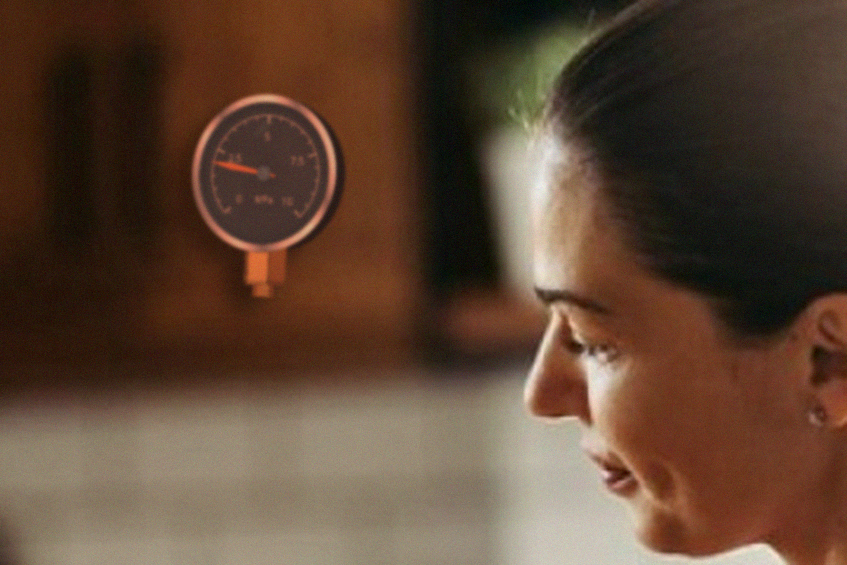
2 MPa
